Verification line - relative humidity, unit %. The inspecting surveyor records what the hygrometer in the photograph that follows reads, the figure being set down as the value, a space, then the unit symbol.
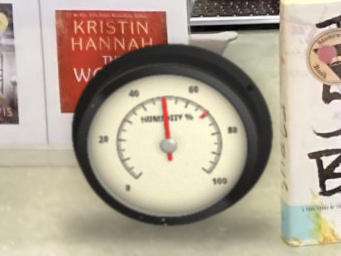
50 %
